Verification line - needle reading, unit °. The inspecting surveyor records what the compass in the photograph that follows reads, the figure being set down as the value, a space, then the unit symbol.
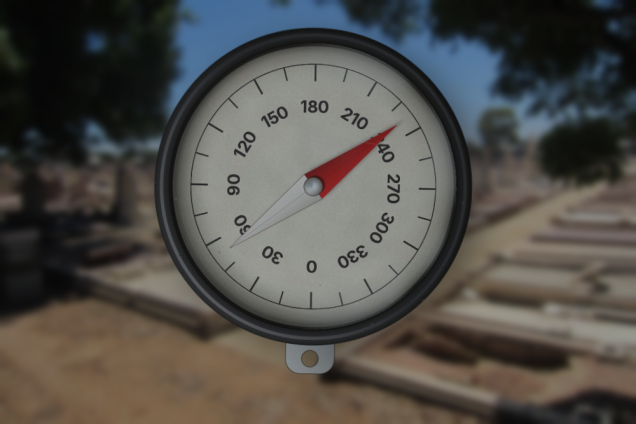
232.5 °
